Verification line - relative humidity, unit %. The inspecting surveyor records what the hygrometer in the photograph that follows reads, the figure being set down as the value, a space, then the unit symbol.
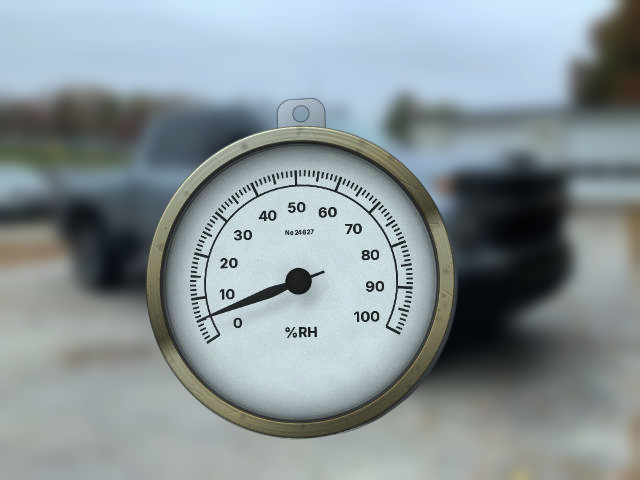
5 %
